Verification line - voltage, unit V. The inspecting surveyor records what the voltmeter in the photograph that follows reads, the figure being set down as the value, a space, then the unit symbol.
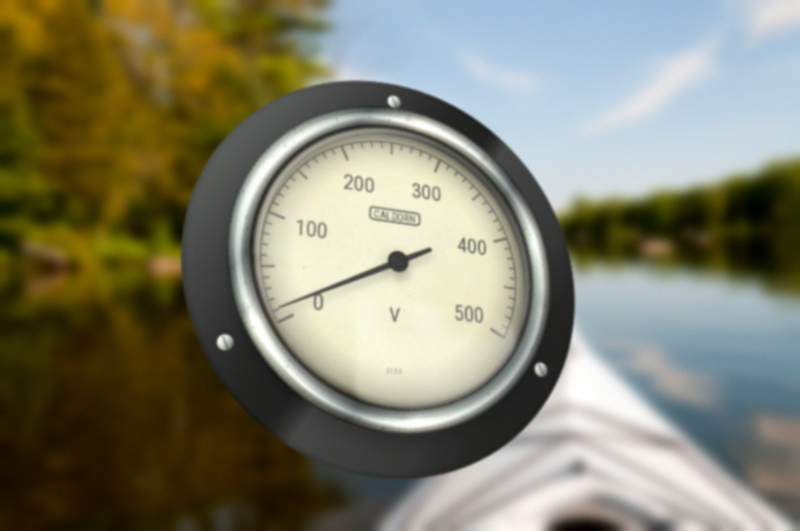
10 V
